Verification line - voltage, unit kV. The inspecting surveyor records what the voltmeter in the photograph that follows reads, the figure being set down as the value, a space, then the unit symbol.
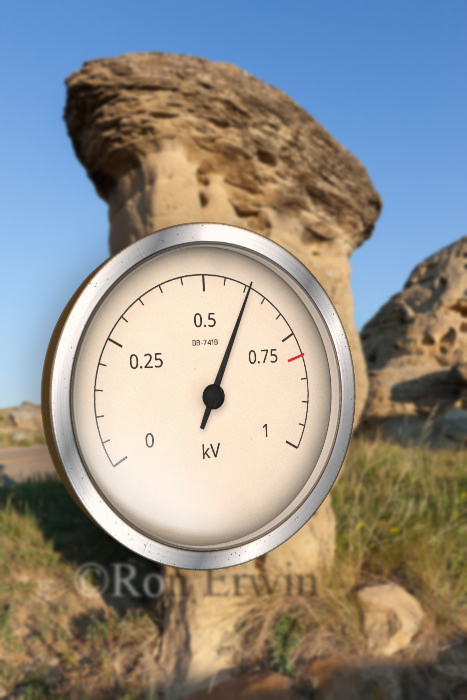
0.6 kV
